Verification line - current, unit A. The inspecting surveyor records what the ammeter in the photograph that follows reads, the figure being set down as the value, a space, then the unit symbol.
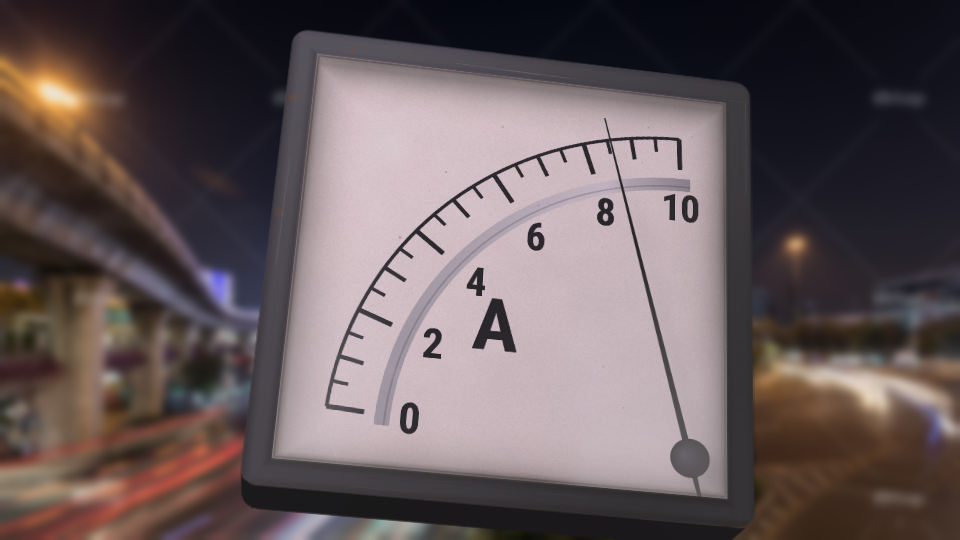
8.5 A
